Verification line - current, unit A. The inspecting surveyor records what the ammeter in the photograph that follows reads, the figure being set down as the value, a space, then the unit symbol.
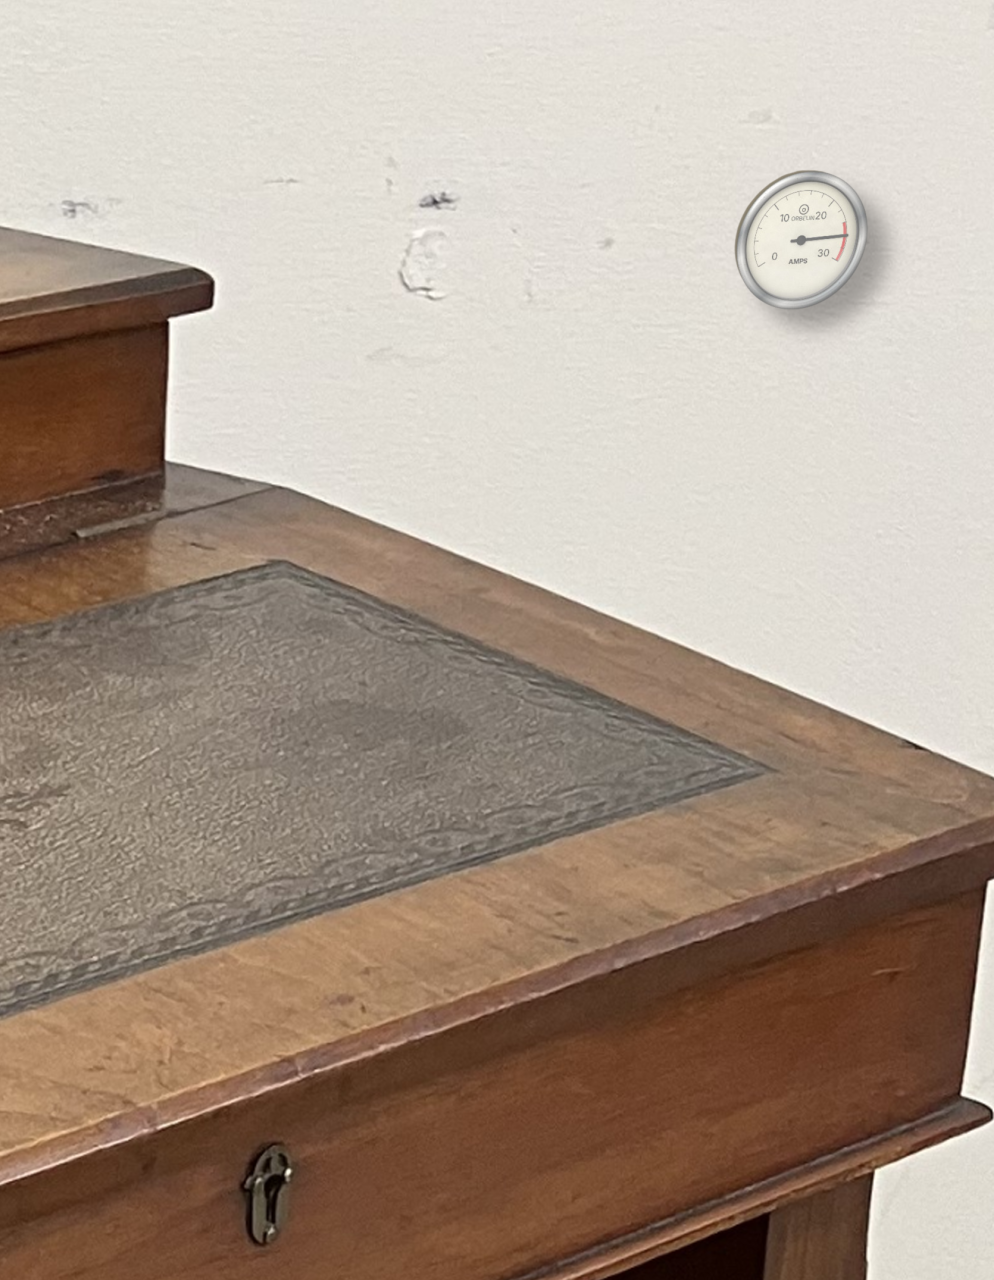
26 A
